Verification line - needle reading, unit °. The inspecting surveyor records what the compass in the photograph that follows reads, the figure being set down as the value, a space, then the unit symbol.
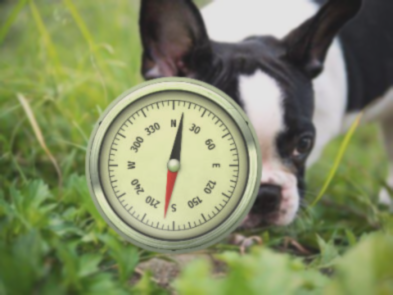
190 °
